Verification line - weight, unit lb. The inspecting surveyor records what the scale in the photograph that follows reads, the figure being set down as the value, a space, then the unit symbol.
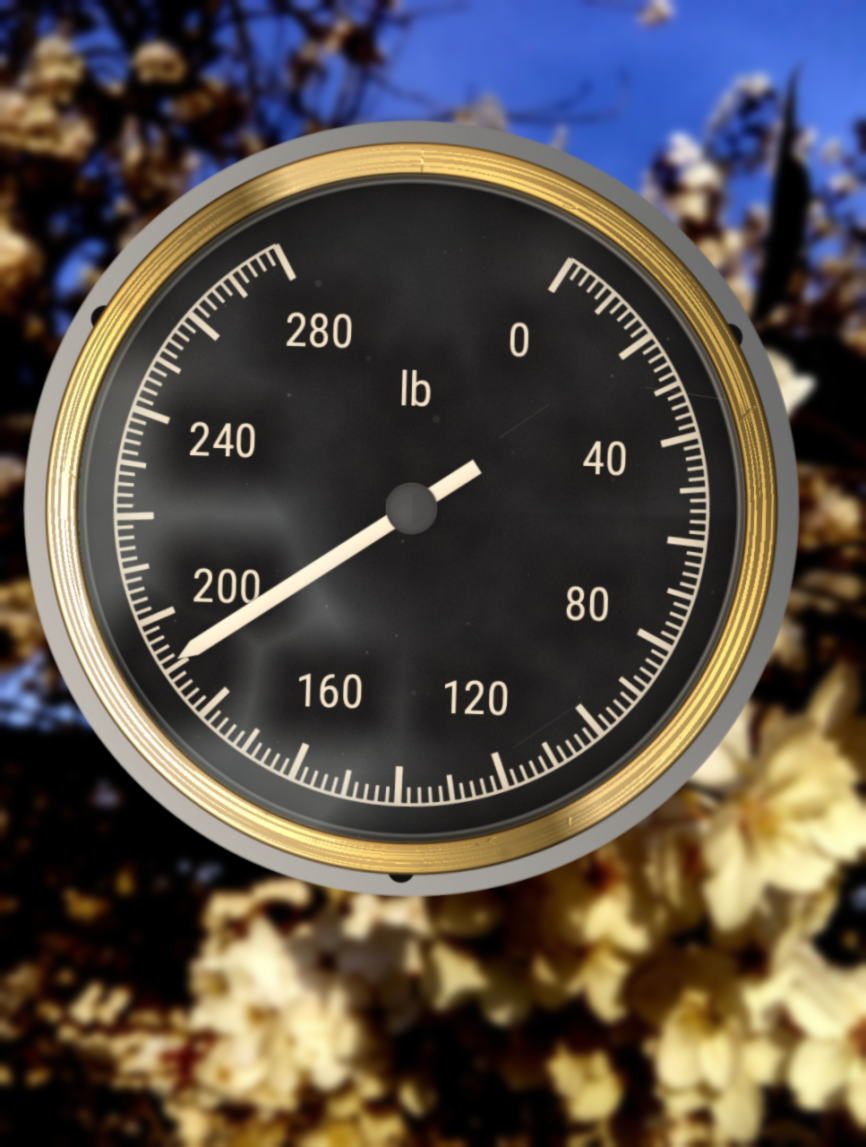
191 lb
